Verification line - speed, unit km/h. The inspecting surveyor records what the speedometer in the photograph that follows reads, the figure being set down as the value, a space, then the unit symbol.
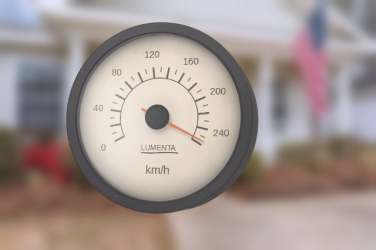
255 km/h
